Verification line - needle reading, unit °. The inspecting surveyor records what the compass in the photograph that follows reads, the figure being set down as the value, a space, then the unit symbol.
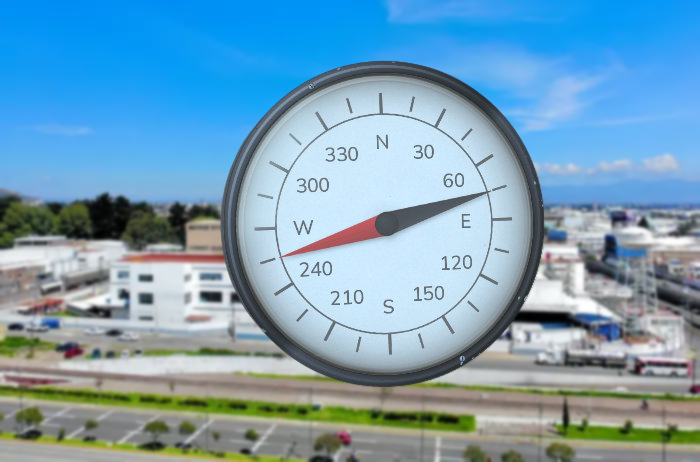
255 °
